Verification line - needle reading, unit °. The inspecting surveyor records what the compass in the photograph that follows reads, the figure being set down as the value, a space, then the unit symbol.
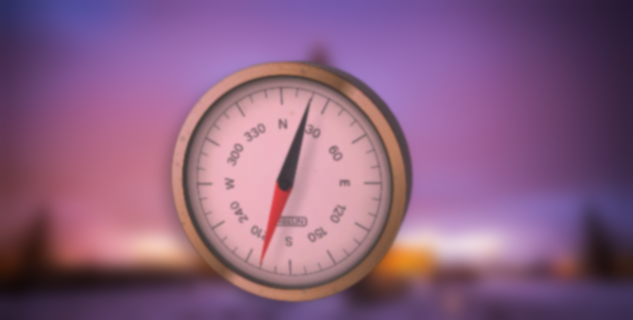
200 °
